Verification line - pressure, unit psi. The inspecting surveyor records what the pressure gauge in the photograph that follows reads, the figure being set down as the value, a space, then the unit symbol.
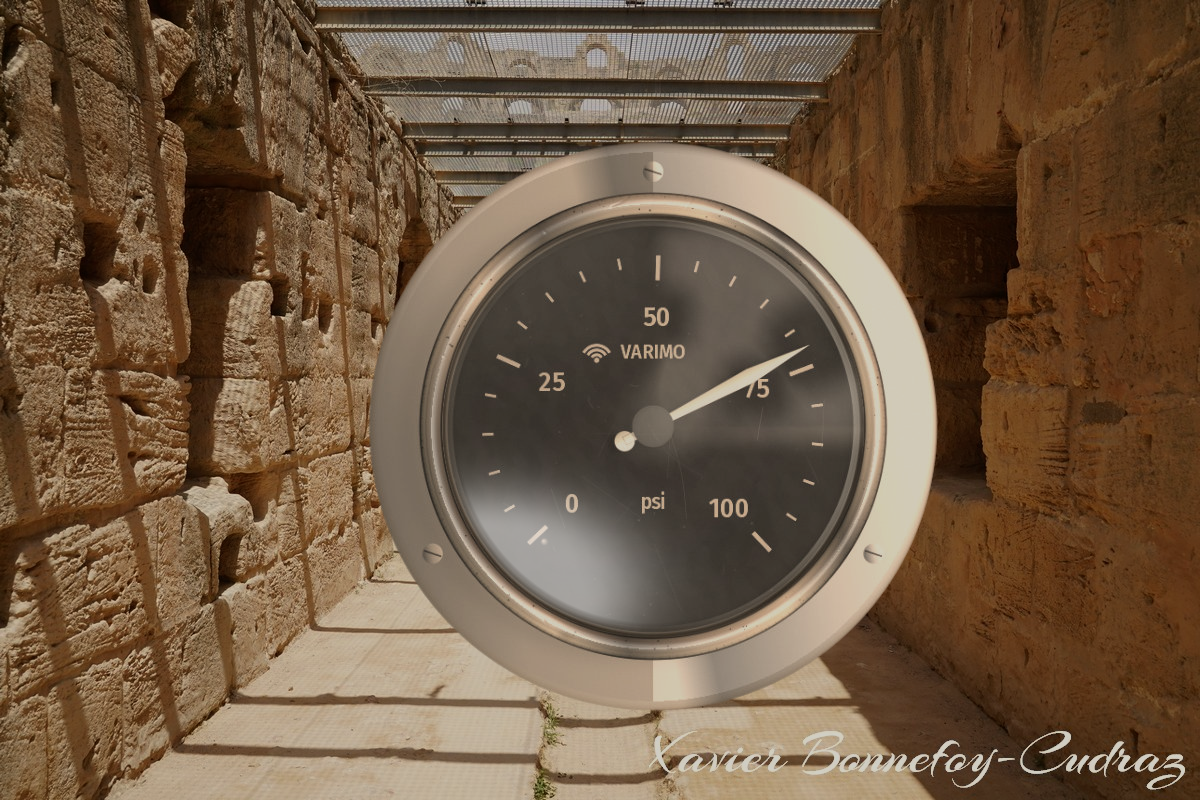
72.5 psi
